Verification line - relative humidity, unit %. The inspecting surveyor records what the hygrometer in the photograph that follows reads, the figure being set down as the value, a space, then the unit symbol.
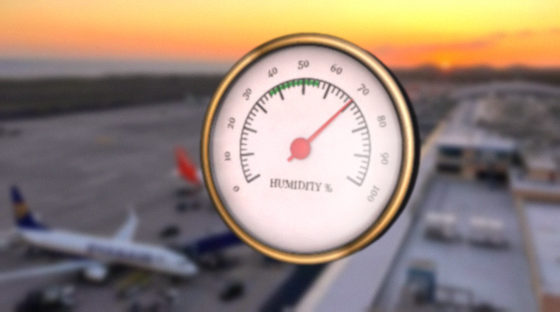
70 %
